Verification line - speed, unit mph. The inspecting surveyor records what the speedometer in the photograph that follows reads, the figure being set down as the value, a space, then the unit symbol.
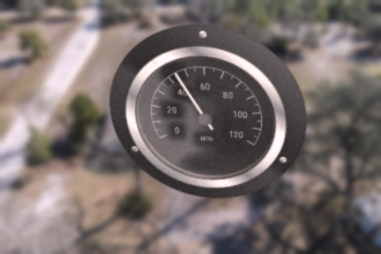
45 mph
